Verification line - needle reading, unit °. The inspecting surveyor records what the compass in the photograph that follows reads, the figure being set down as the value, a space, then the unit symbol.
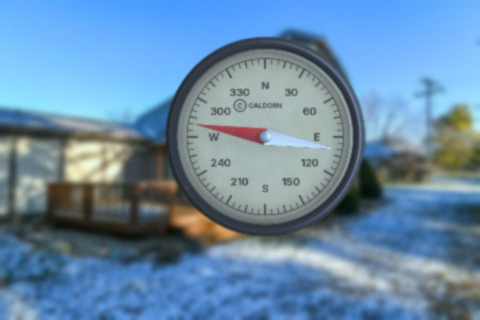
280 °
